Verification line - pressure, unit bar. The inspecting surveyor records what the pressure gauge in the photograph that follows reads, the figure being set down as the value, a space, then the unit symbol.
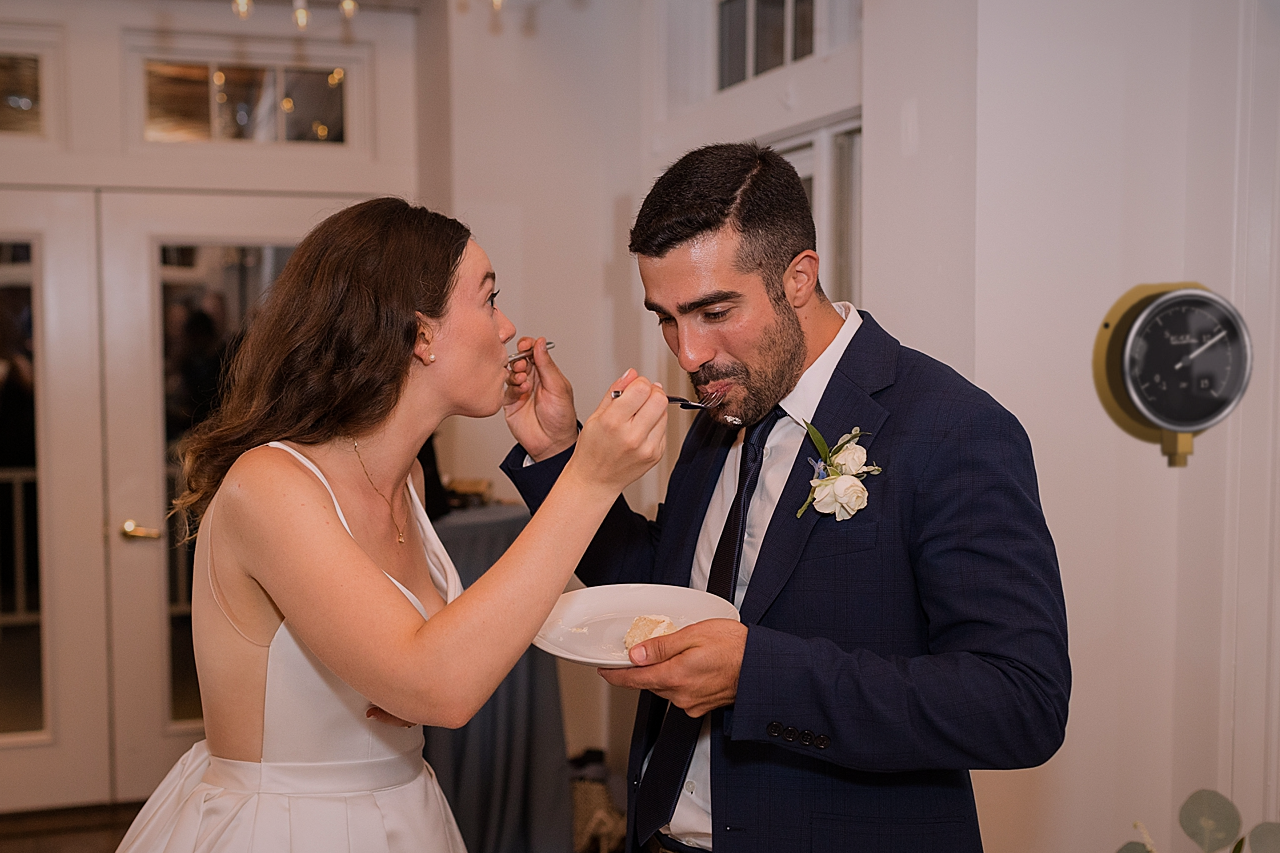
10.5 bar
